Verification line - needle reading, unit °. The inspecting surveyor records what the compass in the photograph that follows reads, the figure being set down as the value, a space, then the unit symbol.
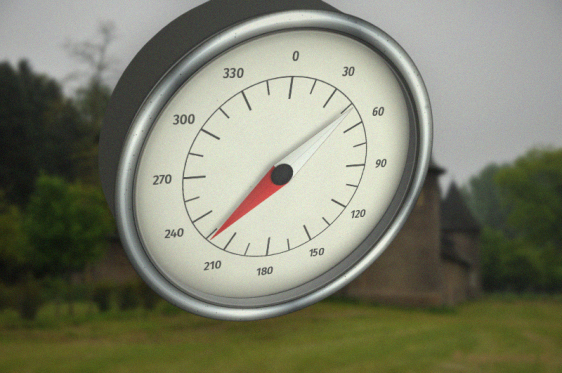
225 °
